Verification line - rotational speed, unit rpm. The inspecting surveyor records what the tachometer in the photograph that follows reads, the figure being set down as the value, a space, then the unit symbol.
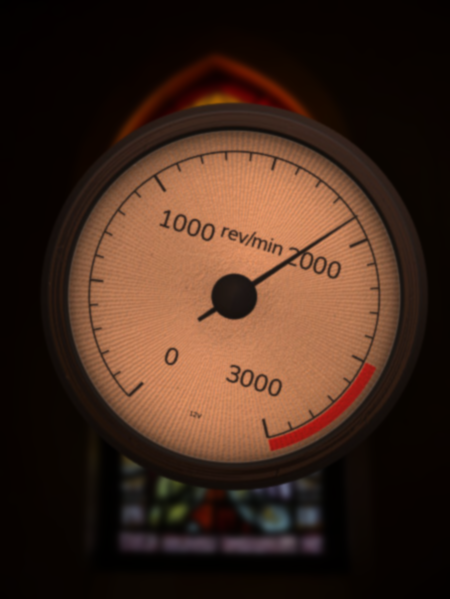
1900 rpm
